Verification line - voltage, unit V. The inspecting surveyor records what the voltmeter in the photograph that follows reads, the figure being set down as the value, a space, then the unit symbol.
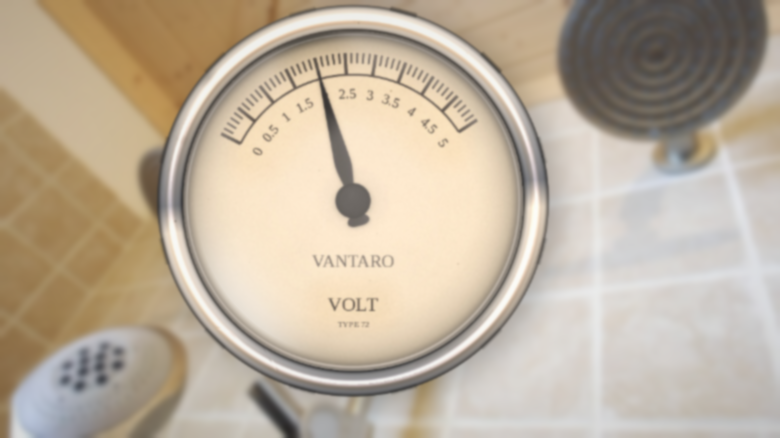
2 V
